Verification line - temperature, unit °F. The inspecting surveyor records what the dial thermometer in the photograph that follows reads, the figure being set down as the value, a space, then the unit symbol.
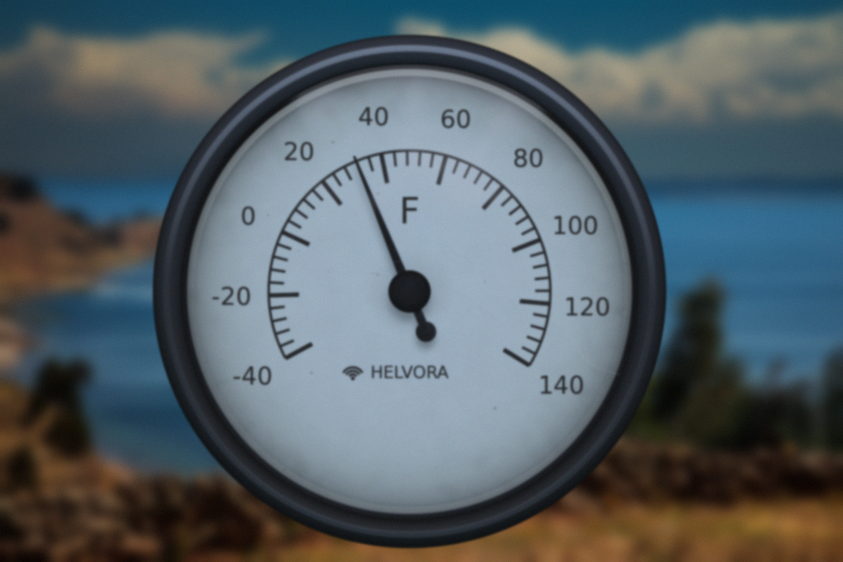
32 °F
